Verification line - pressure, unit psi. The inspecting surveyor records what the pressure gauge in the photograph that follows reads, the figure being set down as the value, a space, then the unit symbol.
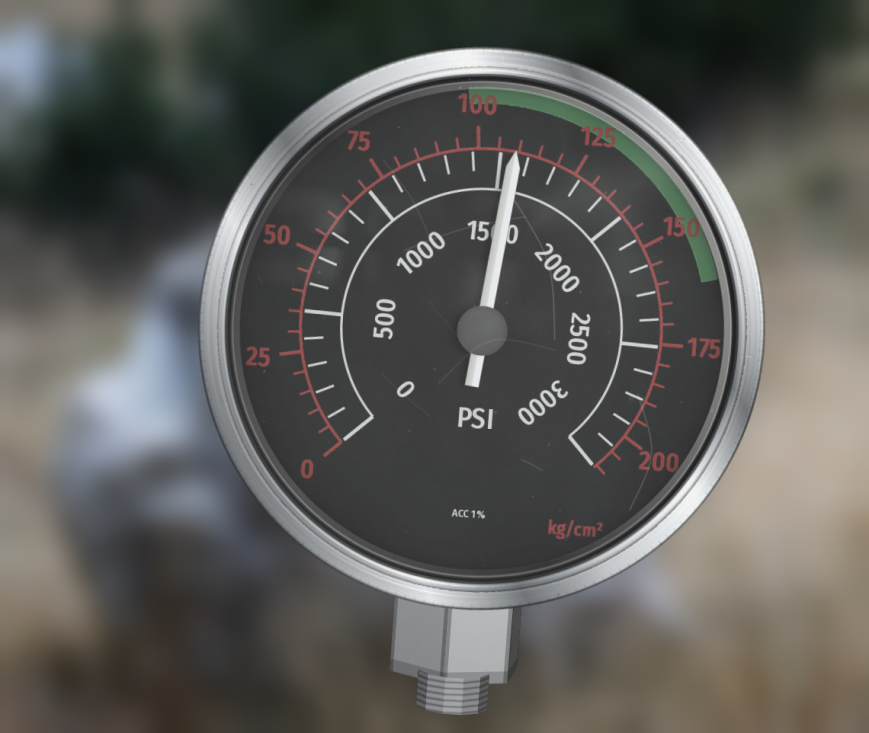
1550 psi
